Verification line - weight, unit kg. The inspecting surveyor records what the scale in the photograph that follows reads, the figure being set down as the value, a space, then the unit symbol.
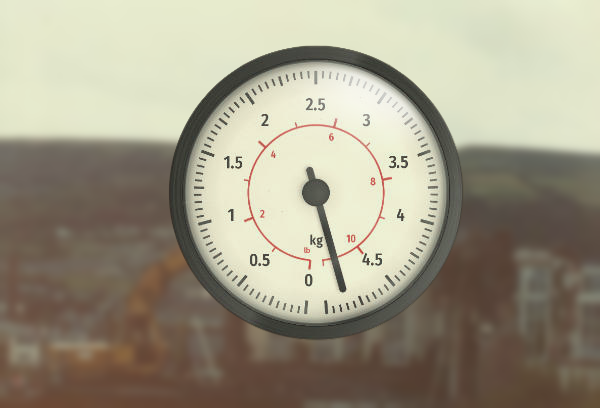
4.85 kg
